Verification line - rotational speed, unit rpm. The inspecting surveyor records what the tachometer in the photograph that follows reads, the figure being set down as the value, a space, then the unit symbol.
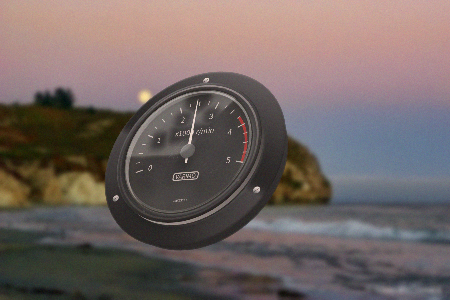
2500 rpm
